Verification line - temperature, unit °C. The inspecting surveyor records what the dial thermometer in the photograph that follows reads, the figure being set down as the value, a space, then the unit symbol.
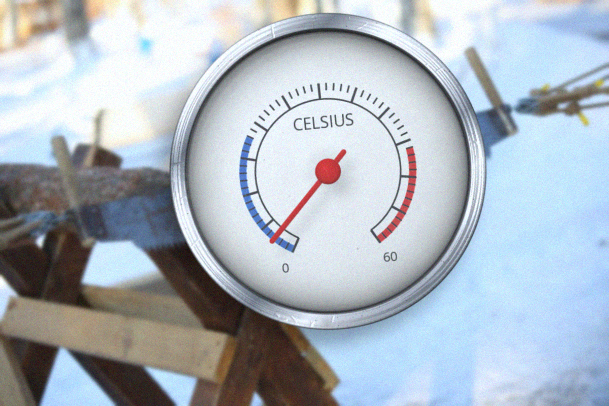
3 °C
